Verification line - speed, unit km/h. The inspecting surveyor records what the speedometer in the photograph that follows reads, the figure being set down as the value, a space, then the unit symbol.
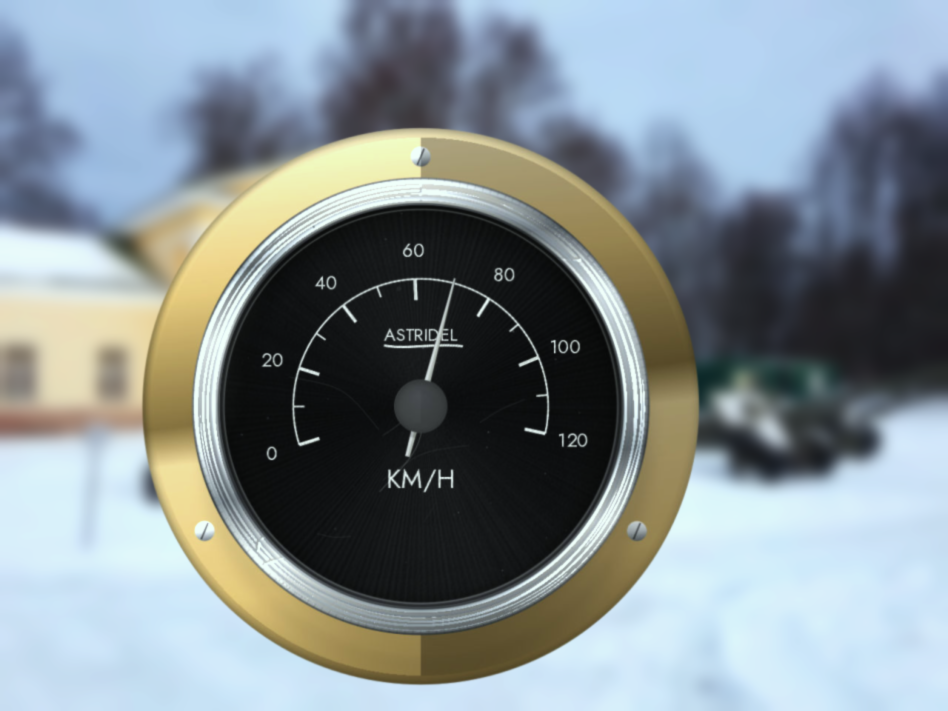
70 km/h
